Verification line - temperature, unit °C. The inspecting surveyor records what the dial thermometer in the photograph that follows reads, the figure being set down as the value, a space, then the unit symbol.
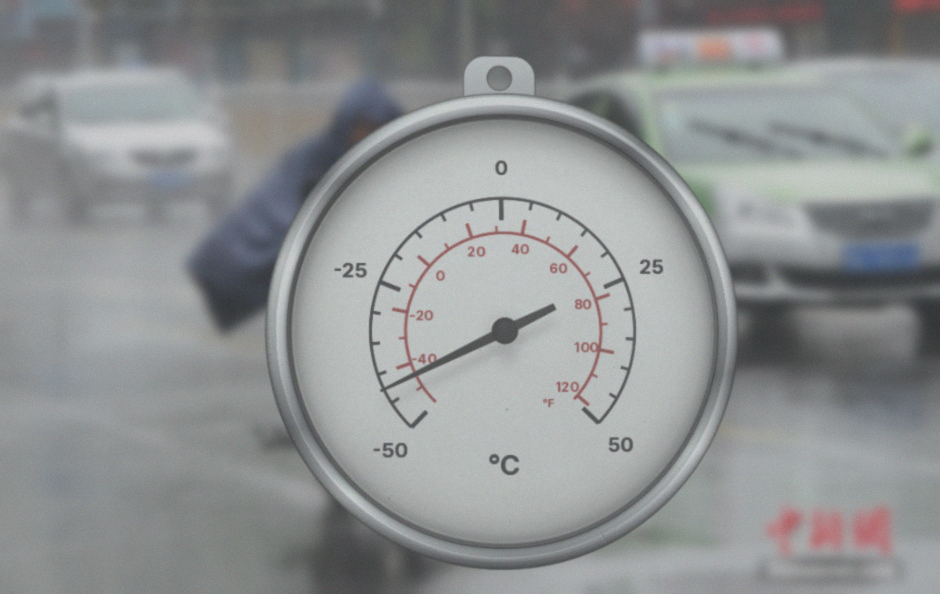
-42.5 °C
